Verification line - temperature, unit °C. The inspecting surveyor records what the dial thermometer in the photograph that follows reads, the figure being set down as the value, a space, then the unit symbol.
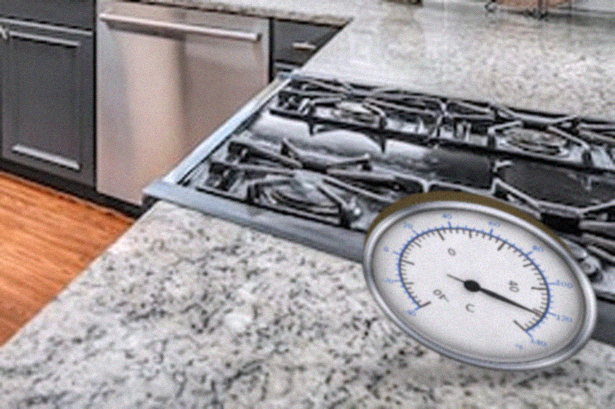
50 °C
